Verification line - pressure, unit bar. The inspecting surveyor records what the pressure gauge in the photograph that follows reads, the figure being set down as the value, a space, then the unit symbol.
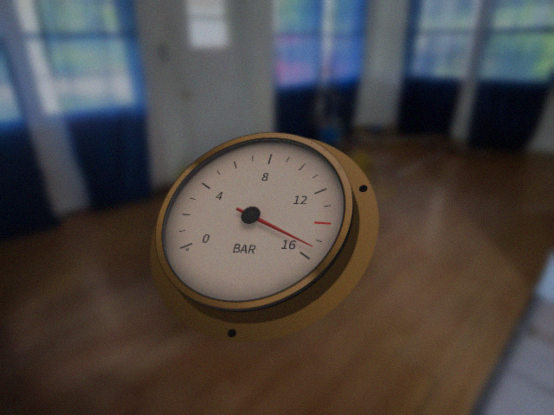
15.5 bar
